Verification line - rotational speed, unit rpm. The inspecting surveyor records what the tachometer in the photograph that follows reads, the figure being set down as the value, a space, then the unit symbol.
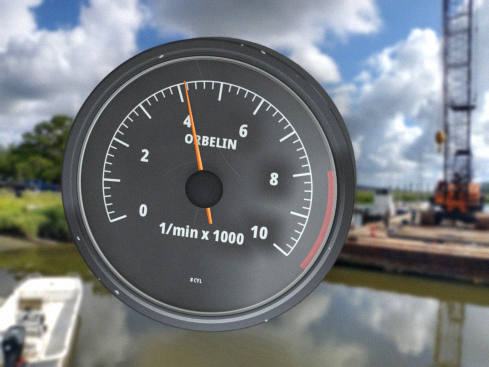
4200 rpm
